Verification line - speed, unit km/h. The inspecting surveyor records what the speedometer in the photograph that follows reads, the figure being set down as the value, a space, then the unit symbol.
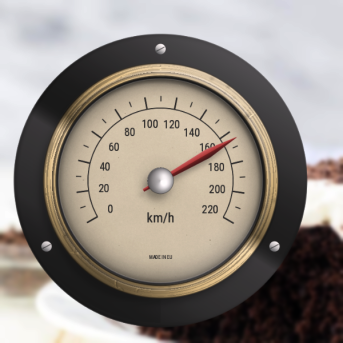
165 km/h
